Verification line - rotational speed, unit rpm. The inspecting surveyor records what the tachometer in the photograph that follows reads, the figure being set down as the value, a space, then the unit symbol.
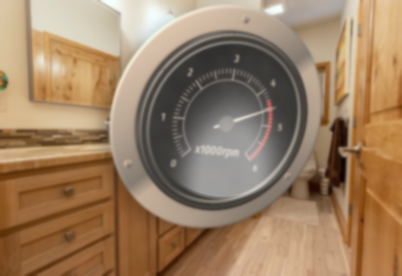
4500 rpm
